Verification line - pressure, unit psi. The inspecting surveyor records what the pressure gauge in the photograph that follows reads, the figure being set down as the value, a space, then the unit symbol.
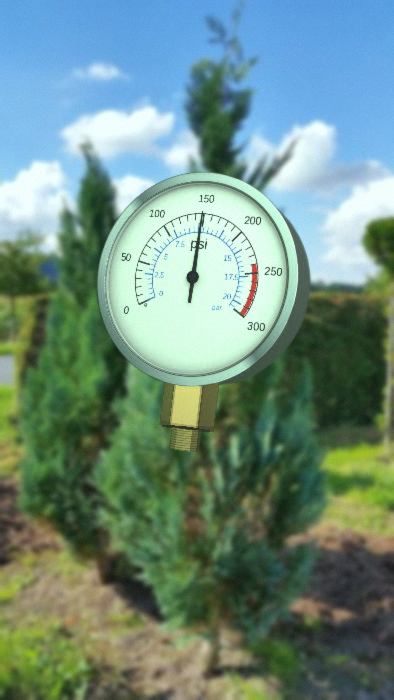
150 psi
